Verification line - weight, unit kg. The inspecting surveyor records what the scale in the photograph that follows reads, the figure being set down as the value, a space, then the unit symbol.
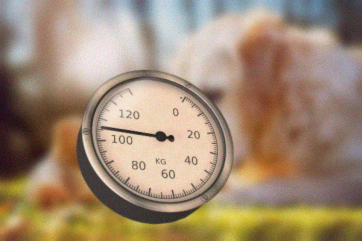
105 kg
